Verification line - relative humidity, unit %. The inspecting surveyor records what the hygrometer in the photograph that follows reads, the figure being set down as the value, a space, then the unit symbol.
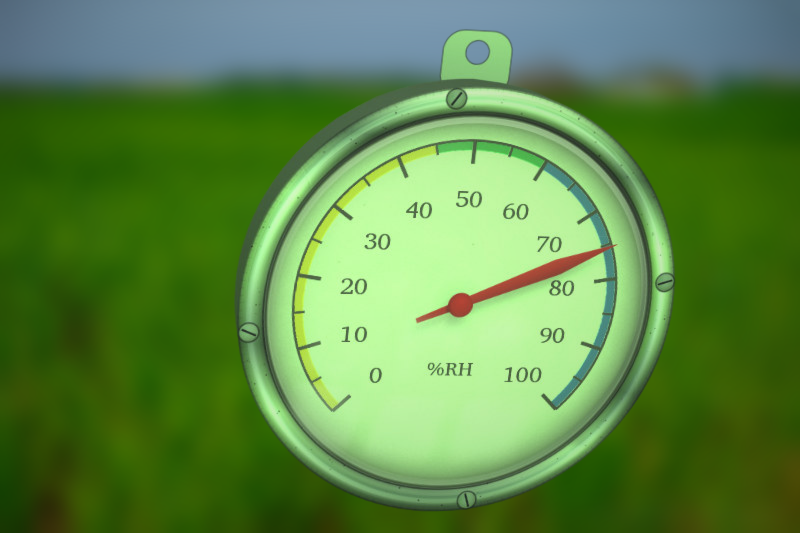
75 %
